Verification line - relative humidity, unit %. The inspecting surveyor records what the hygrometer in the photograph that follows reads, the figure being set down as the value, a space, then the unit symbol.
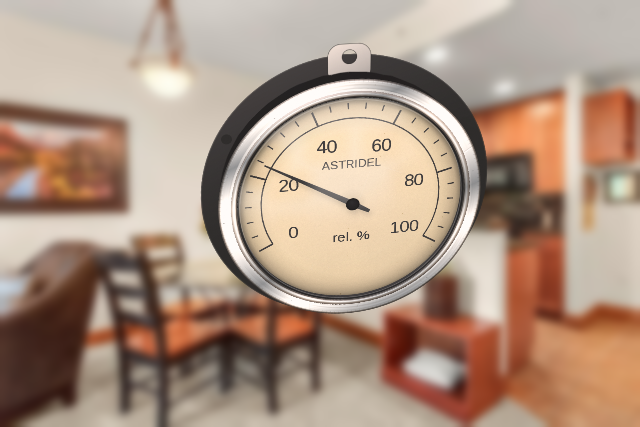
24 %
